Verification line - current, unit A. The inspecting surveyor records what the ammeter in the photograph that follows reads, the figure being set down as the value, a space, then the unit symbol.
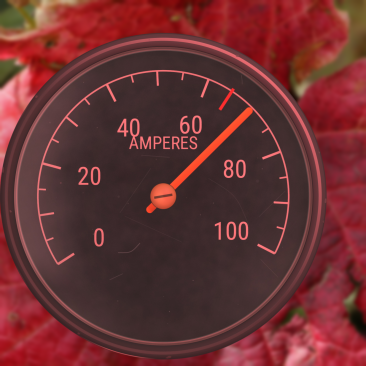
70 A
